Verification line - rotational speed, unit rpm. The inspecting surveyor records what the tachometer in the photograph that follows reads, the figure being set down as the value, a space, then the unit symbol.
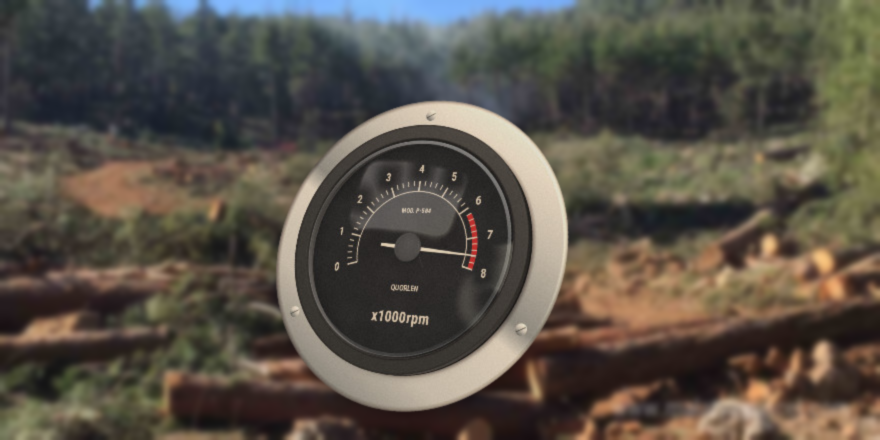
7600 rpm
